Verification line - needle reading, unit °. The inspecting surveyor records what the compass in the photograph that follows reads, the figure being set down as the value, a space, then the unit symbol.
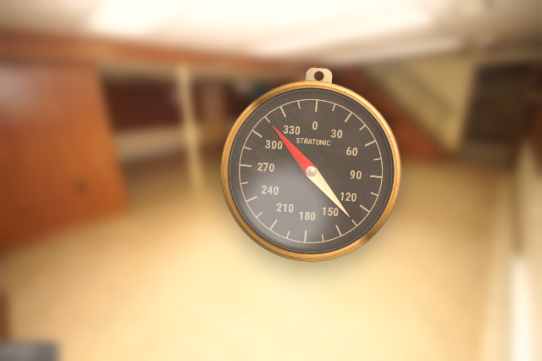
315 °
